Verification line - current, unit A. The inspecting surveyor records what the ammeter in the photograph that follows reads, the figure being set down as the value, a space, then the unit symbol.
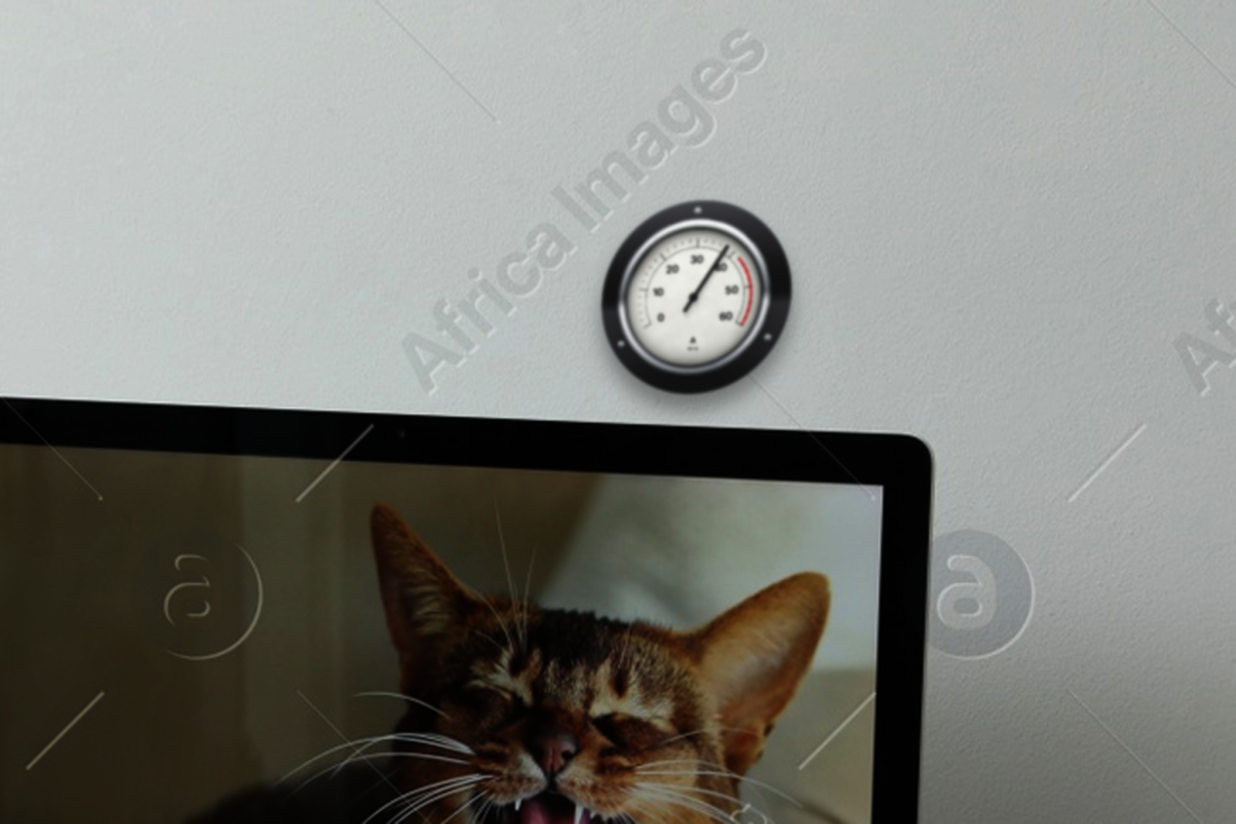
38 A
